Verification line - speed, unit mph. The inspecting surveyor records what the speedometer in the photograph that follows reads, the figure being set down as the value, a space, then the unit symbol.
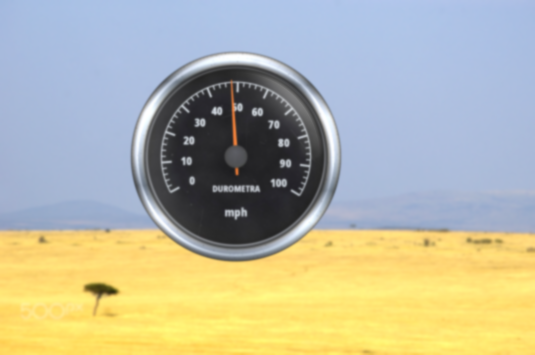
48 mph
